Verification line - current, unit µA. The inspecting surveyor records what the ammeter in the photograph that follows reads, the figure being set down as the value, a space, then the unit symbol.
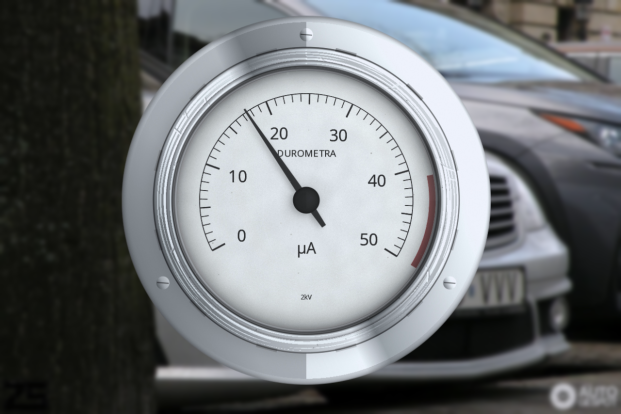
17.5 µA
